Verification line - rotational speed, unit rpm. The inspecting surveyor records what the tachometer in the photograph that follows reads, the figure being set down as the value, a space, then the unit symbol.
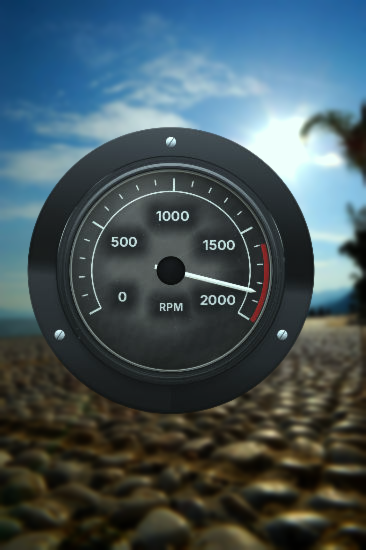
1850 rpm
